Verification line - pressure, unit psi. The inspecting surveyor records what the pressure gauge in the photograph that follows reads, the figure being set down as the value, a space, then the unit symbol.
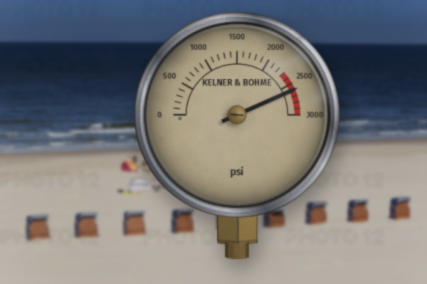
2600 psi
